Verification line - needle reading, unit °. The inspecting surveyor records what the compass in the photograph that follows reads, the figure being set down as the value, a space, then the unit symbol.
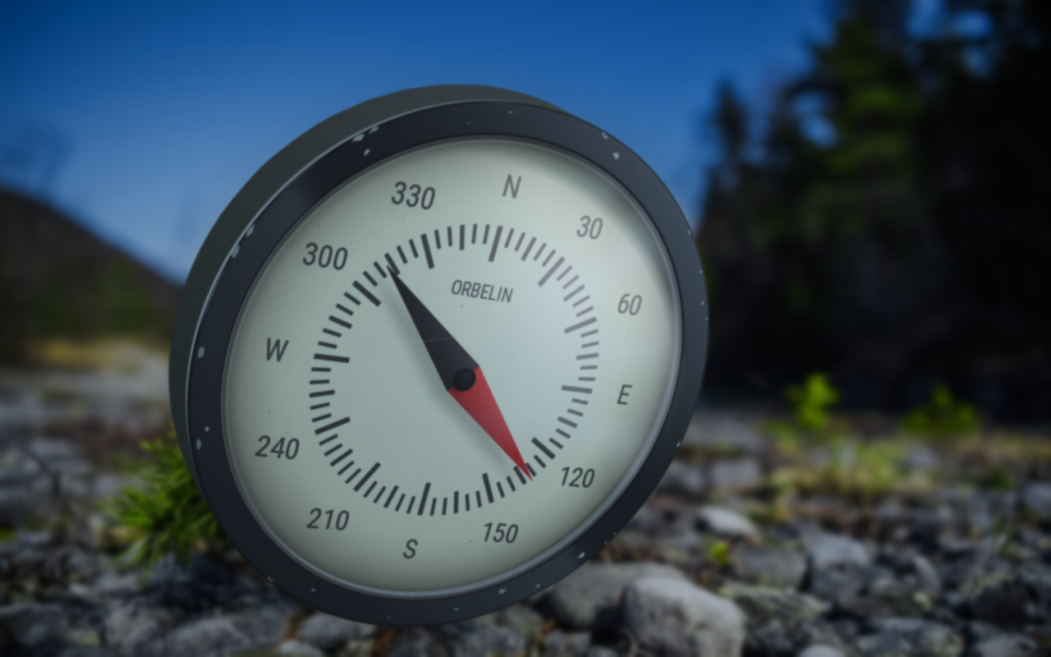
132.5 °
